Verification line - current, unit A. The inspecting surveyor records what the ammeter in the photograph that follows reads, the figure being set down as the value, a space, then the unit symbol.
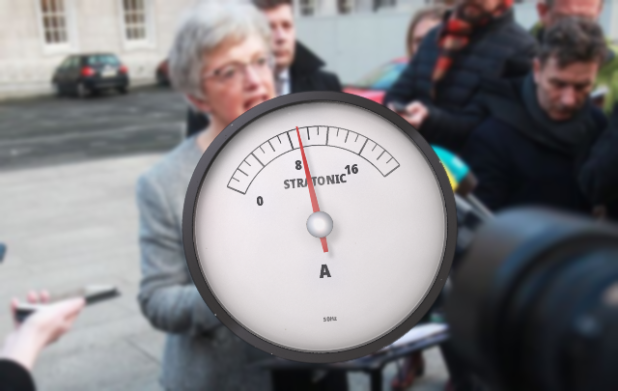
9 A
